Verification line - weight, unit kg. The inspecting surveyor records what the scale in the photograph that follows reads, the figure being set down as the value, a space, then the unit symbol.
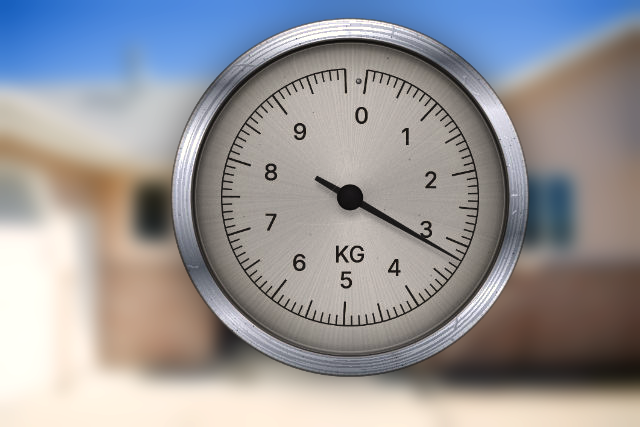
3.2 kg
